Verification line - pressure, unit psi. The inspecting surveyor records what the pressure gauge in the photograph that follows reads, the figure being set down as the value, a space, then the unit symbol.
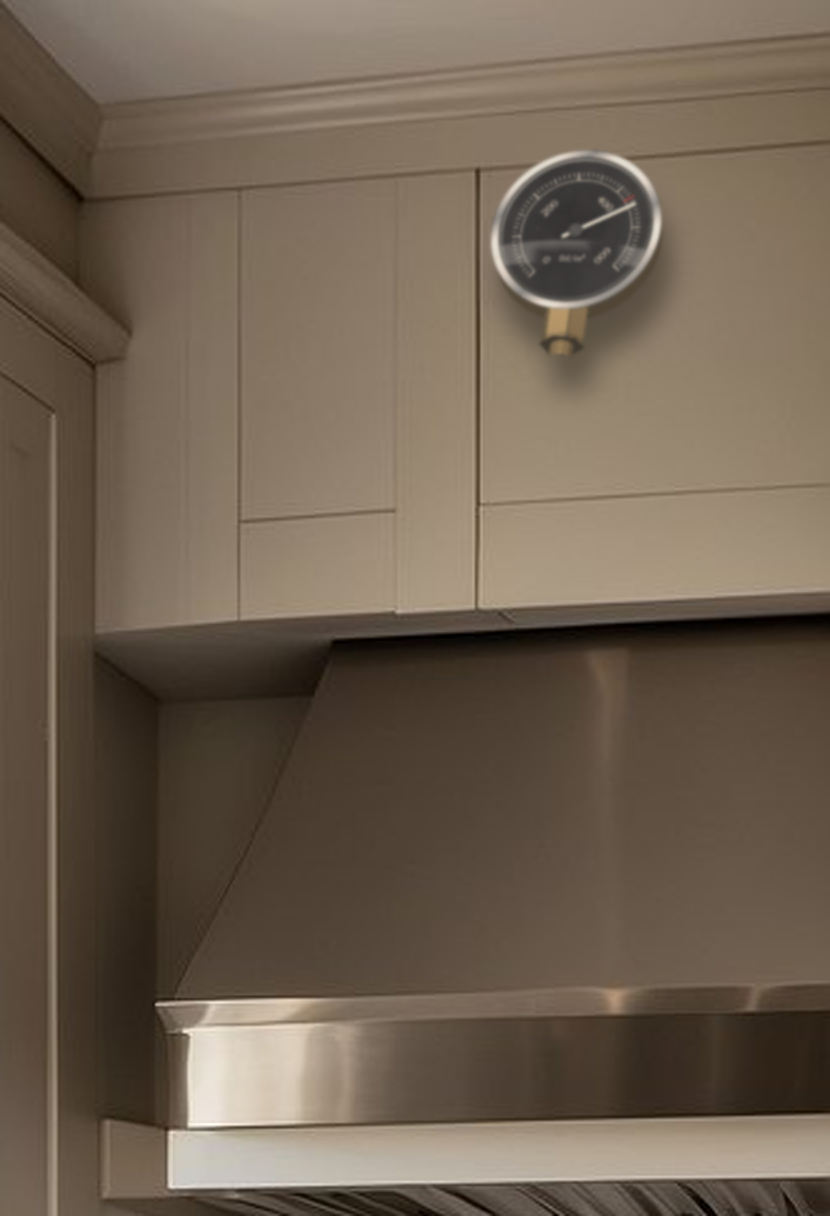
450 psi
